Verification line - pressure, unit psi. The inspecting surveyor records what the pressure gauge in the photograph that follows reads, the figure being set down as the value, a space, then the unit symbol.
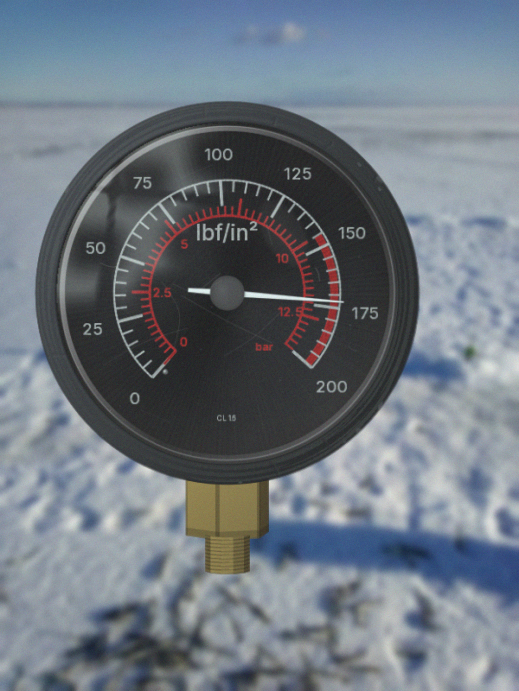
172.5 psi
